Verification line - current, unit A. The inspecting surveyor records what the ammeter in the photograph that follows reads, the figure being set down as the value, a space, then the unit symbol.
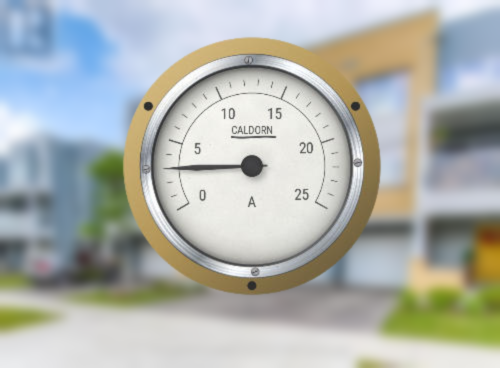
3 A
